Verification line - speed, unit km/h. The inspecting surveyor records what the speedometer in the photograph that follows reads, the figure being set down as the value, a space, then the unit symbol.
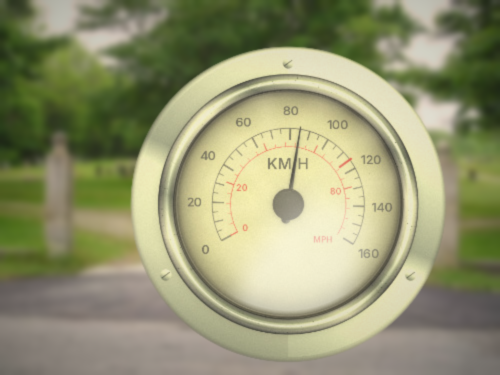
85 km/h
